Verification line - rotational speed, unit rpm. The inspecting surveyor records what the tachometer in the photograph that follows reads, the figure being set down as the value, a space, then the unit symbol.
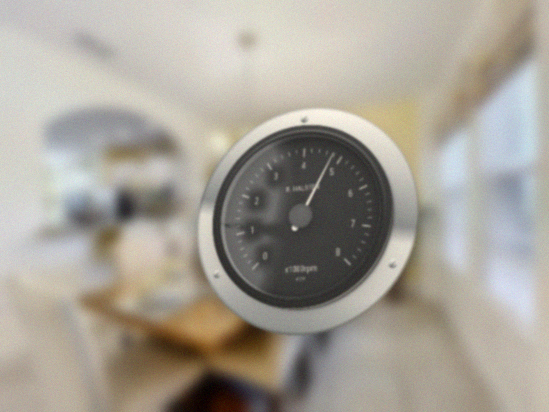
4800 rpm
